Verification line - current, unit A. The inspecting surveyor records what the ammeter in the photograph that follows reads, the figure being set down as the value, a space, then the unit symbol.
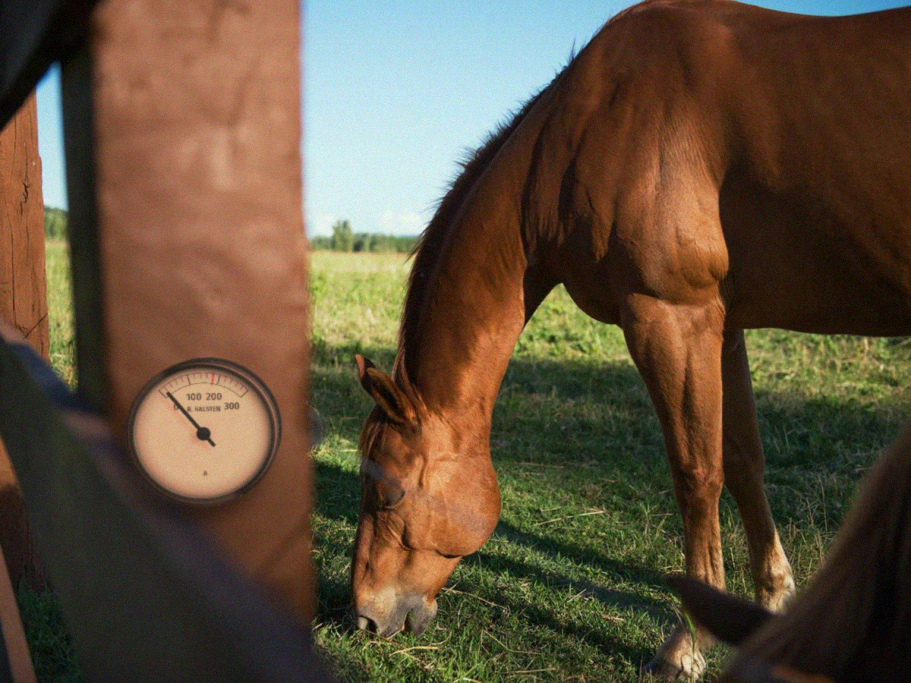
20 A
